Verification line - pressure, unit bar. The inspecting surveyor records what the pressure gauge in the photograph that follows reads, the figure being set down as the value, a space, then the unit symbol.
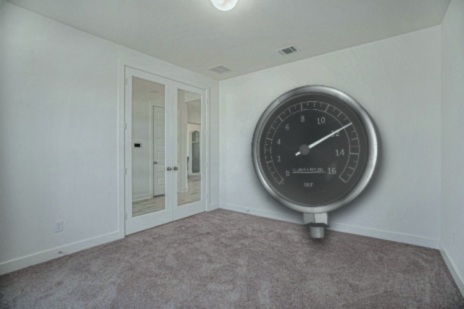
12 bar
